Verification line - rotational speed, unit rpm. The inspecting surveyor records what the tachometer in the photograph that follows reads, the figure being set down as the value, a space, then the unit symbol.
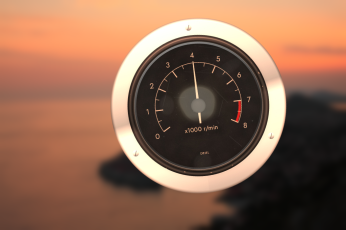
4000 rpm
